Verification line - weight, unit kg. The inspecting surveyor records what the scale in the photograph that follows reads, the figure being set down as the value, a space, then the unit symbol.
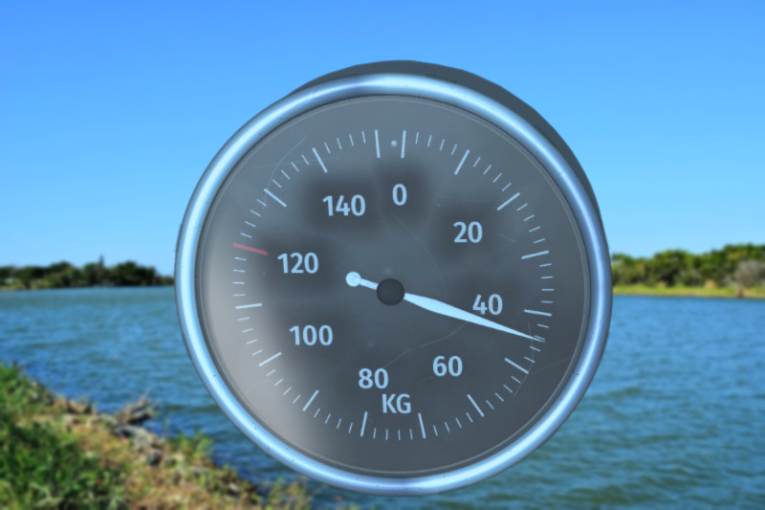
44 kg
